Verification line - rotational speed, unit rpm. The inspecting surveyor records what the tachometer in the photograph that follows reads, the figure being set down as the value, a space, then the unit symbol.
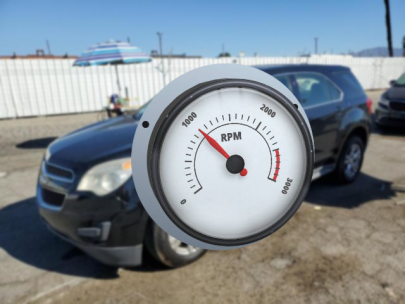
1000 rpm
